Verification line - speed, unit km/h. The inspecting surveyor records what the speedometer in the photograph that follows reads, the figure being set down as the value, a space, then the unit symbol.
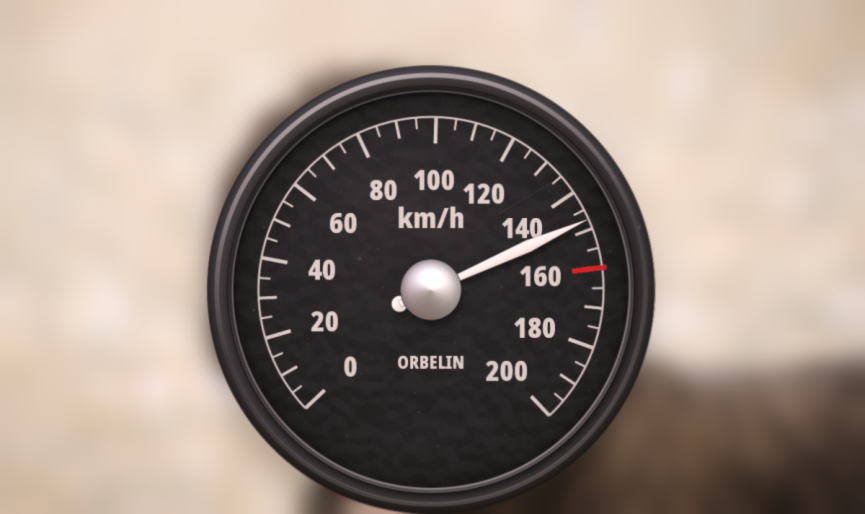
147.5 km/h
